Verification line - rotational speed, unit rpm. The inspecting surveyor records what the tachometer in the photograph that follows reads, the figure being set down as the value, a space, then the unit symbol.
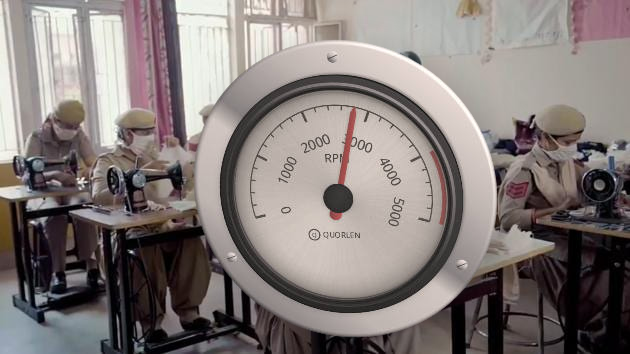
2800 rpm
